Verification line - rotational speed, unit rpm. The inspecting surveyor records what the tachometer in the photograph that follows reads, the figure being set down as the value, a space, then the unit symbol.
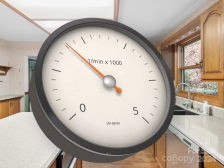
1600 rpm
